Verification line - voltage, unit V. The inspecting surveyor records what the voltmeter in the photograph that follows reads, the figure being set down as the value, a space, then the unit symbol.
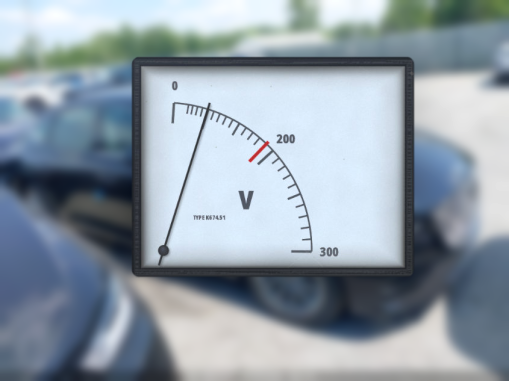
100 V
